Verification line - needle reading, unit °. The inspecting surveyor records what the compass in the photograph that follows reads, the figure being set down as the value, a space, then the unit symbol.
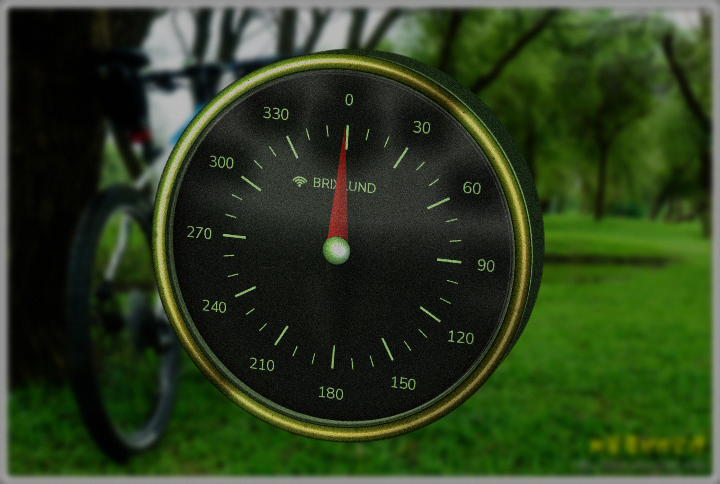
0 °
